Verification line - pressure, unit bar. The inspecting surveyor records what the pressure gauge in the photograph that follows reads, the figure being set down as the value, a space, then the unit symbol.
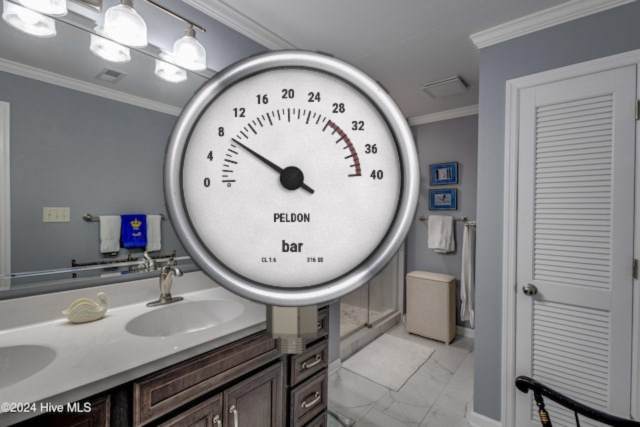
8 bar
